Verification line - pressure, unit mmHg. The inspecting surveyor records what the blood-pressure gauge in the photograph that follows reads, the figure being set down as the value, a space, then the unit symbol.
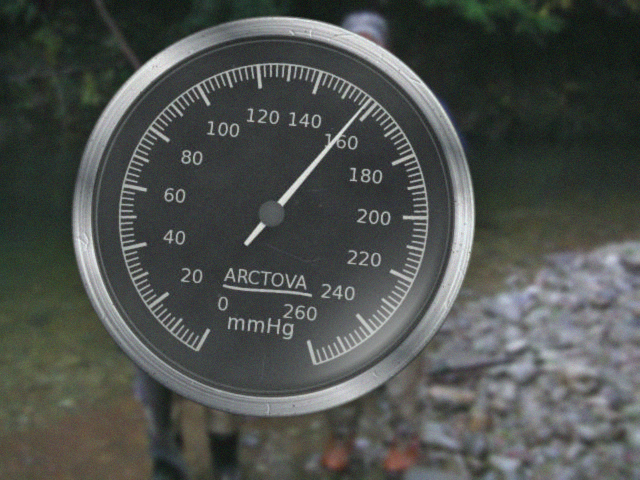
158 mmHg
